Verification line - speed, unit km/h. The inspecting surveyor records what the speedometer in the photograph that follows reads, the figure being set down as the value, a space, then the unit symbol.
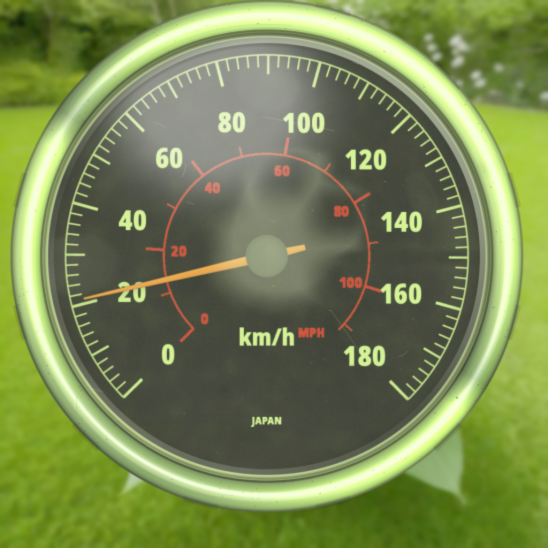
21 km/h
